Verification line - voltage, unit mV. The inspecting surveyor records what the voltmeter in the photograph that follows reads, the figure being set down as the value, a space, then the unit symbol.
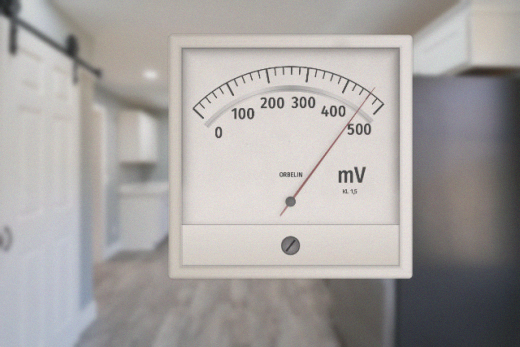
460 mV
